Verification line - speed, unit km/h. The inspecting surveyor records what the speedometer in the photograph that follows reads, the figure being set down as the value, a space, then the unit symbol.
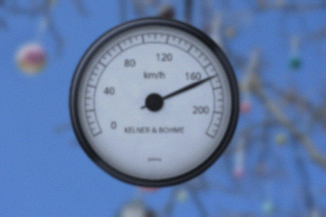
170 km/h
